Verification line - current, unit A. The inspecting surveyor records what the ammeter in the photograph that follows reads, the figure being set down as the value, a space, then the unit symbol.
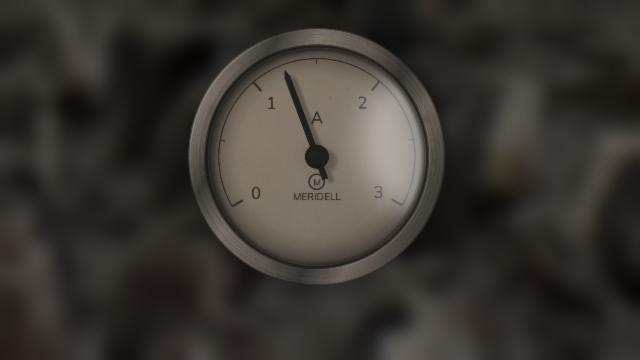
1.25 A
